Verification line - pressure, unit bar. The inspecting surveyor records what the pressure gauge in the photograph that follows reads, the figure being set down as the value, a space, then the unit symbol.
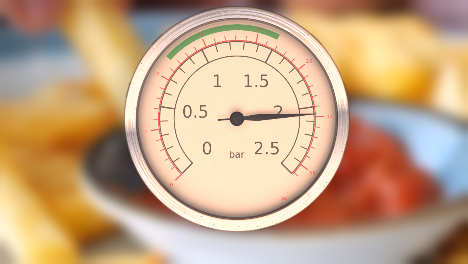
2.05 bar
